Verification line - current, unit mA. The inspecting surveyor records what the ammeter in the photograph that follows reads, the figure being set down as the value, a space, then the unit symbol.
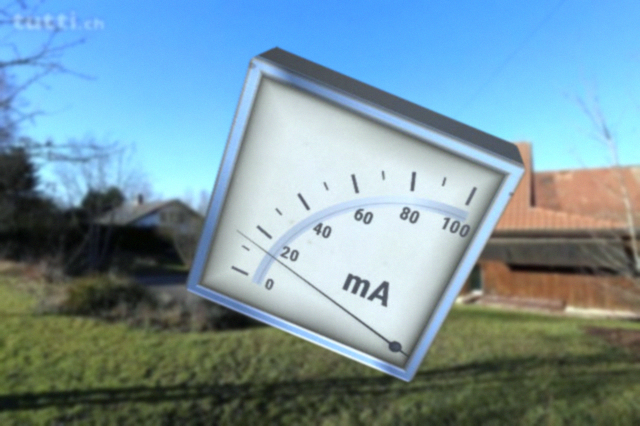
15 mA
